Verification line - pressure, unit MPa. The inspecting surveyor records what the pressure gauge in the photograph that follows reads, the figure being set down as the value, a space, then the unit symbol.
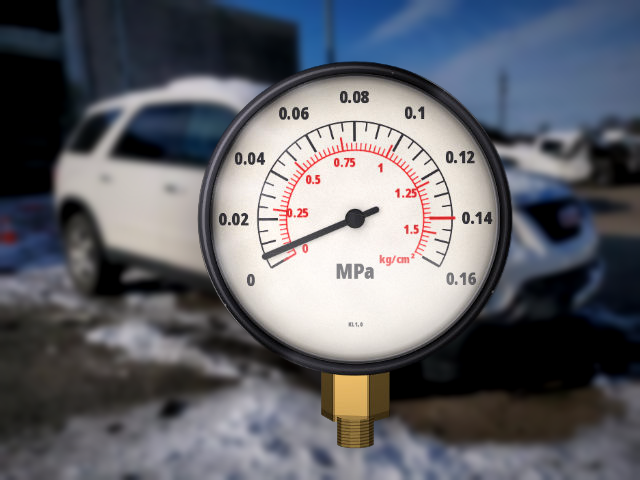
0.005 MPa
